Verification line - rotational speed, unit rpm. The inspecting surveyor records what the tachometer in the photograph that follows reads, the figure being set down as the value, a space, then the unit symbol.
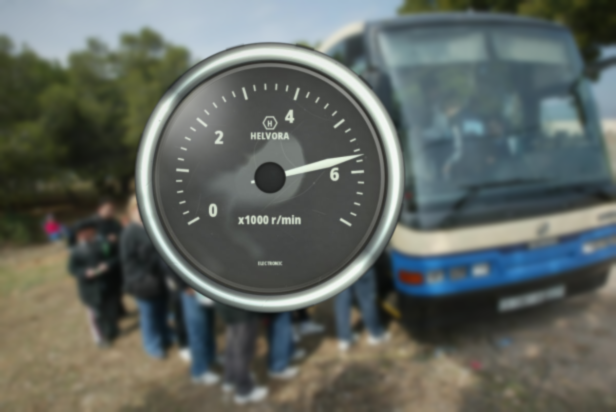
5700 rpm
